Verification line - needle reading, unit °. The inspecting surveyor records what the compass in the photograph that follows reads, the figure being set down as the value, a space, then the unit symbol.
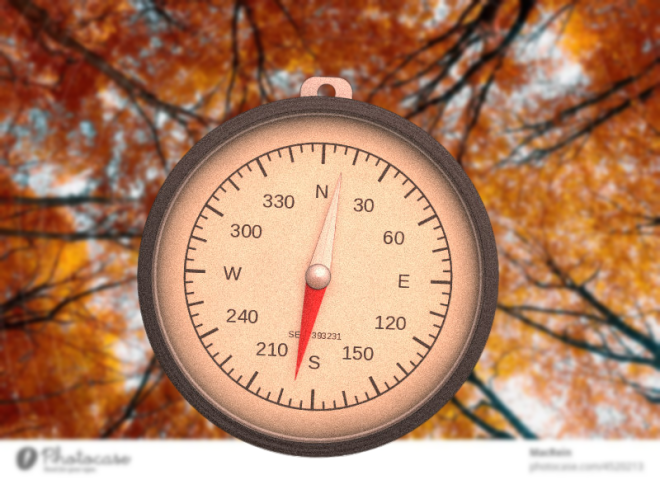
190 °
